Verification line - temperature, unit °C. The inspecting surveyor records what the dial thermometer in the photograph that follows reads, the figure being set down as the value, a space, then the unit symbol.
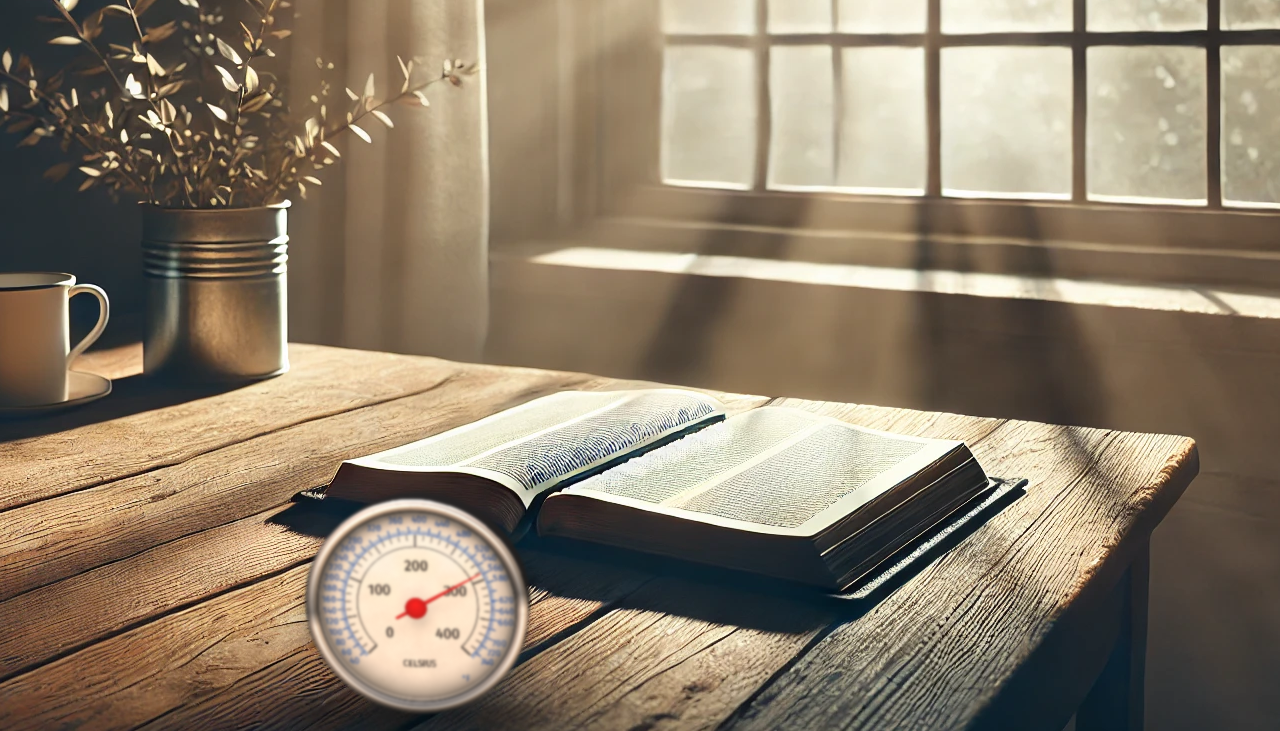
290 °C
